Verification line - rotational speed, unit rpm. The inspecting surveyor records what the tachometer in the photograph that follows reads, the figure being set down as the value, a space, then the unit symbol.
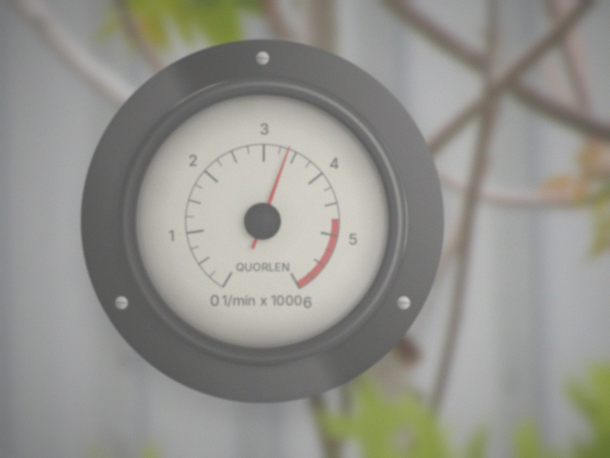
3375 rpm
